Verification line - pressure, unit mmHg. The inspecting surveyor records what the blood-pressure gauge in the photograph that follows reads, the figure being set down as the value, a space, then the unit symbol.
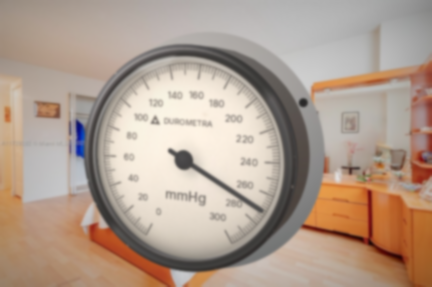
270 mmHg
